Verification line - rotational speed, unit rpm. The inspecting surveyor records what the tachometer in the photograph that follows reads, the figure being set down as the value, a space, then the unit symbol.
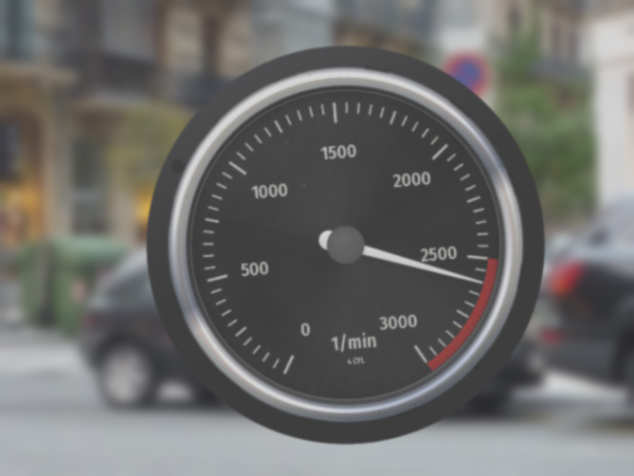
2600 rpm
